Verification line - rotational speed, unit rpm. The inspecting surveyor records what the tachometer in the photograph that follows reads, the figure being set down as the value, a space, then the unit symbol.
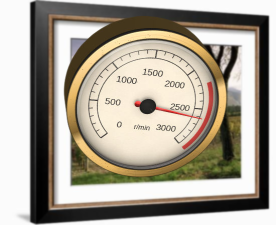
2600 rpm
